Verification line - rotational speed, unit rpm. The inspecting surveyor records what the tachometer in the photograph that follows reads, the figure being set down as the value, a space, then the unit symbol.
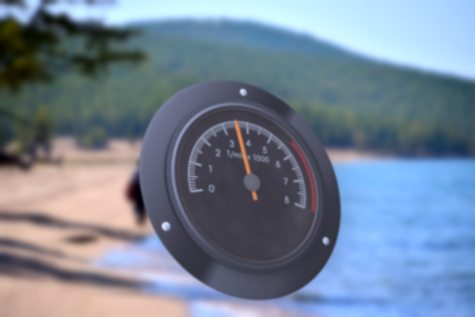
3500 rpm
